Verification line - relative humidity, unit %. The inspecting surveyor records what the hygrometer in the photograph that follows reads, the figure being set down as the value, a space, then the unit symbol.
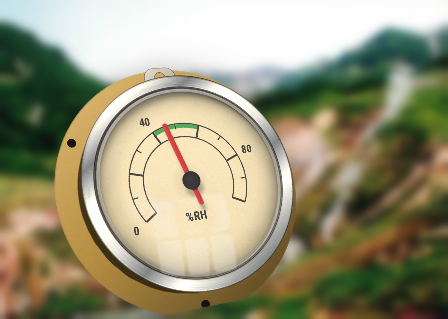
45 %
